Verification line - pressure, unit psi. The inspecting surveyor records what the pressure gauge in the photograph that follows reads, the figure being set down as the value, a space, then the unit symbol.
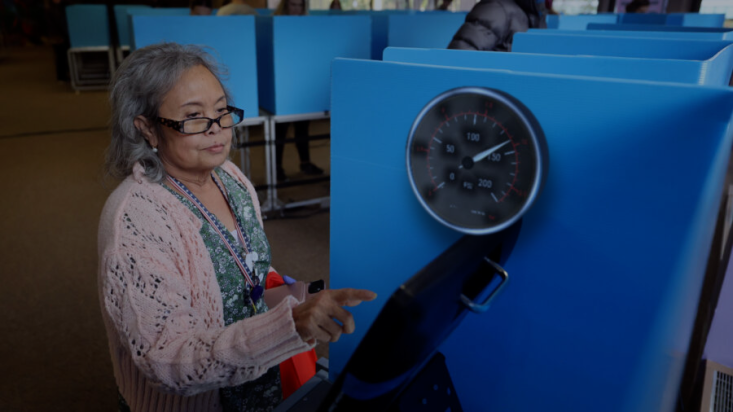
140 psi
